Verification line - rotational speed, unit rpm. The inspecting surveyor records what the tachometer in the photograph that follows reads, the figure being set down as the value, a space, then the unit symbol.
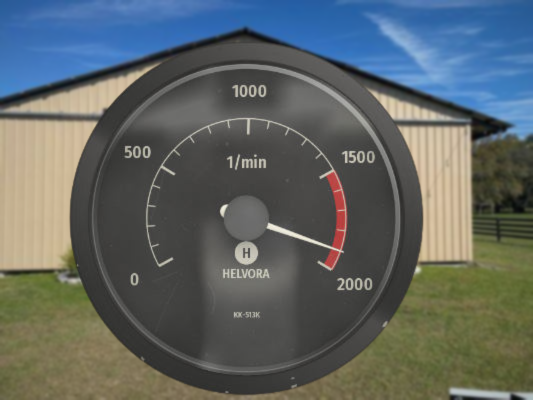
1900 rpm
